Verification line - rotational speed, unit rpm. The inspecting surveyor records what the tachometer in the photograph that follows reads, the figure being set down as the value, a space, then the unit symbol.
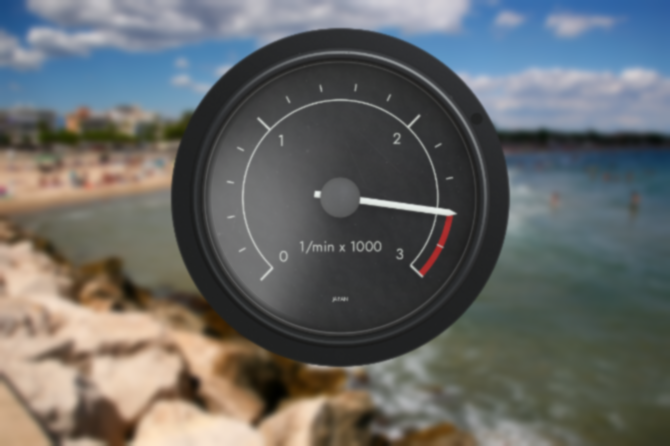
2600 rpm
